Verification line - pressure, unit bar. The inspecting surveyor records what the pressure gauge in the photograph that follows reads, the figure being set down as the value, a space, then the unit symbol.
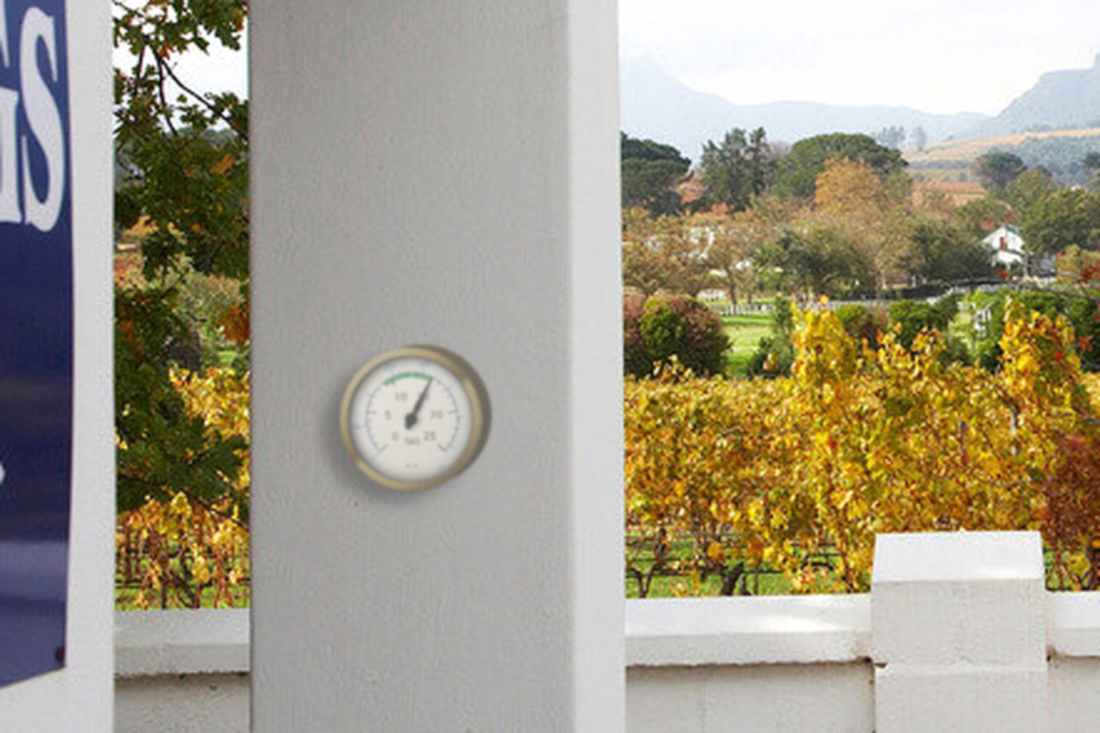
15 bar
